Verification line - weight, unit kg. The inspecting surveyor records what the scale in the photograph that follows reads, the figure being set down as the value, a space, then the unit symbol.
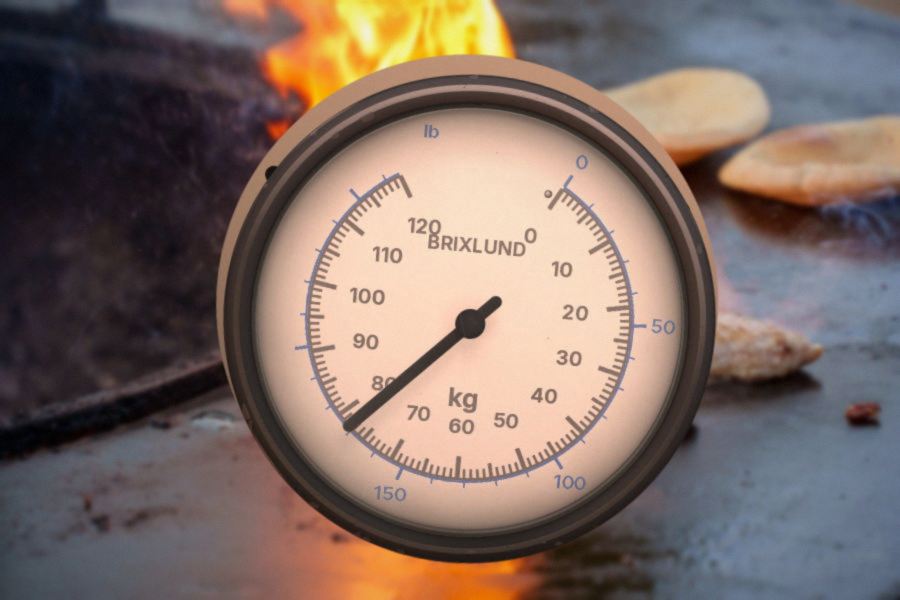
78 kg
